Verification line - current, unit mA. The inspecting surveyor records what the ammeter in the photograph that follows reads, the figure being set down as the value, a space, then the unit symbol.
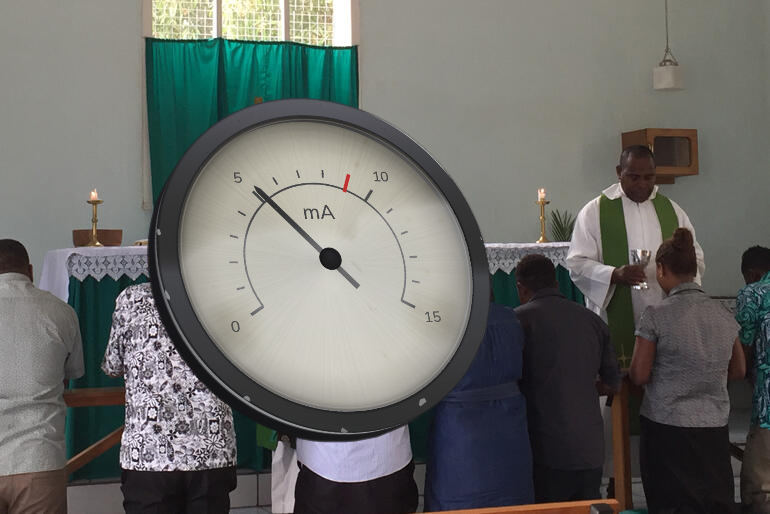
5 mA
